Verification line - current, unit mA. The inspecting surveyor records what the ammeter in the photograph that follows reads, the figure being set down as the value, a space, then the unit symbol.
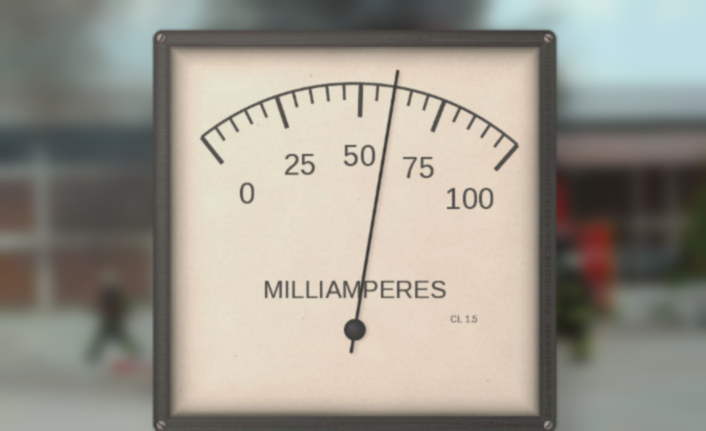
60 mA
